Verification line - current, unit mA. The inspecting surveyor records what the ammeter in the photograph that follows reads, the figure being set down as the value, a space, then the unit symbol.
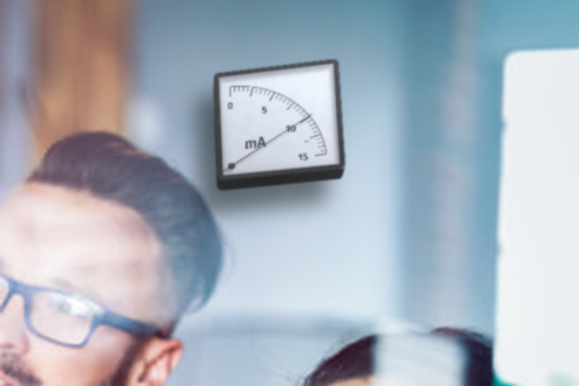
10 mA
